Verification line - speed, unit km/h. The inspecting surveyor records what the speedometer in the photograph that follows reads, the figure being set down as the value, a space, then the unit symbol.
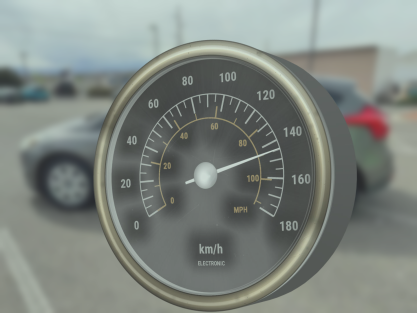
145 km/h
